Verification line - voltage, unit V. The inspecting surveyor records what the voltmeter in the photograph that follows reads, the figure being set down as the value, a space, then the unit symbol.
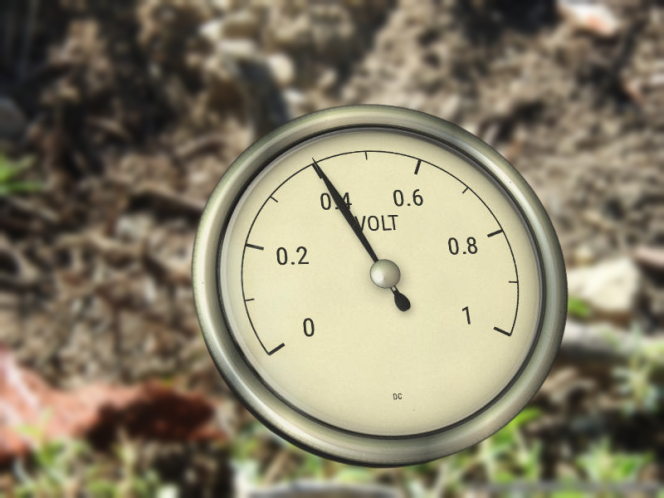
0.4 V
